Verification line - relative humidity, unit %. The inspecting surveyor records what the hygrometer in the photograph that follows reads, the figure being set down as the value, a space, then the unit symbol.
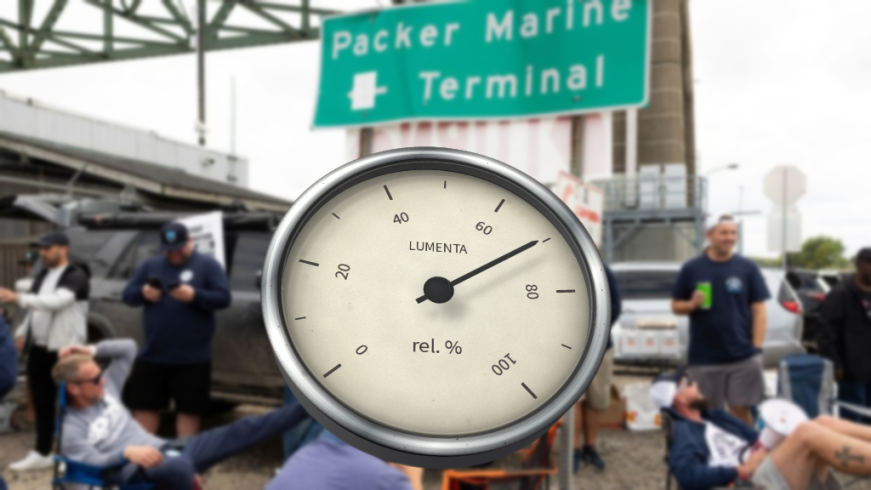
70 %
